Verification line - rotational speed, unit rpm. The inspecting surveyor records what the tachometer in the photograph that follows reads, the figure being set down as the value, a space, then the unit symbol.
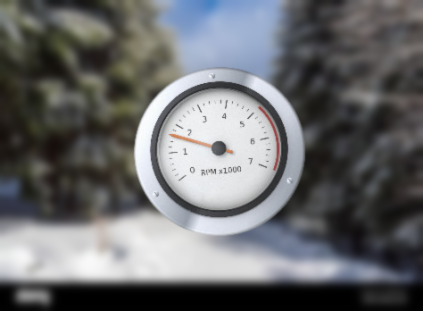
1600 rpm
